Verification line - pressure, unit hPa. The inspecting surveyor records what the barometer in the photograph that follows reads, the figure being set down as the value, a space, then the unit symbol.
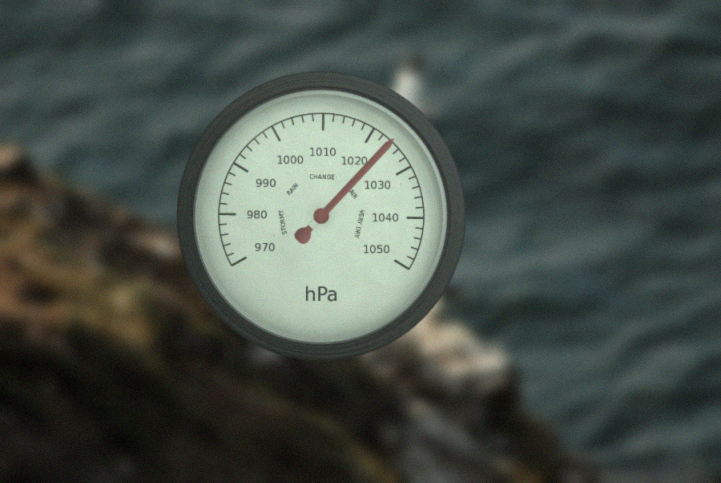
1024 hPa
